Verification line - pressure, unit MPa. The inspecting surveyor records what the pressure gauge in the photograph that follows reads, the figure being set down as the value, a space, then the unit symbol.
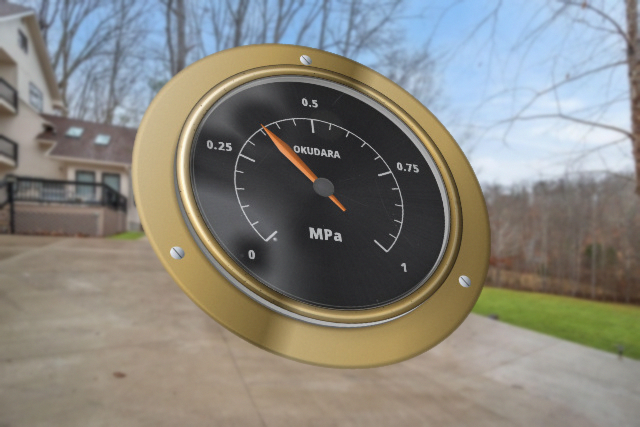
0.35 MPa
